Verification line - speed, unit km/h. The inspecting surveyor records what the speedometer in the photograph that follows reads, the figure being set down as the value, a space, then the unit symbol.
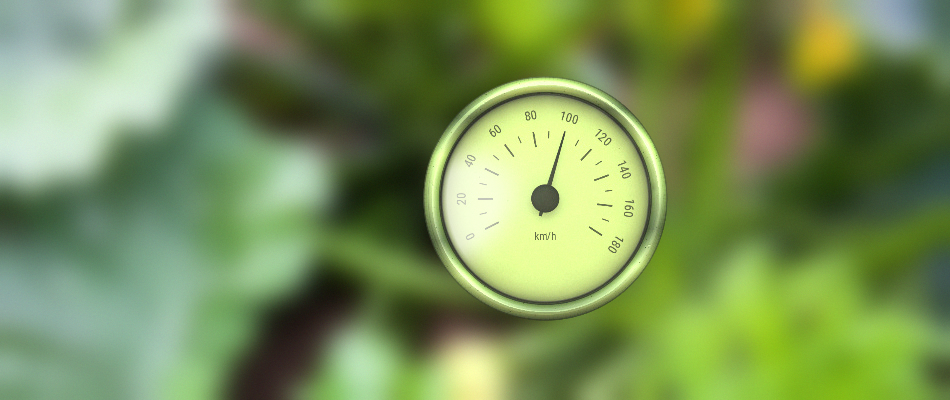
100 km/h
